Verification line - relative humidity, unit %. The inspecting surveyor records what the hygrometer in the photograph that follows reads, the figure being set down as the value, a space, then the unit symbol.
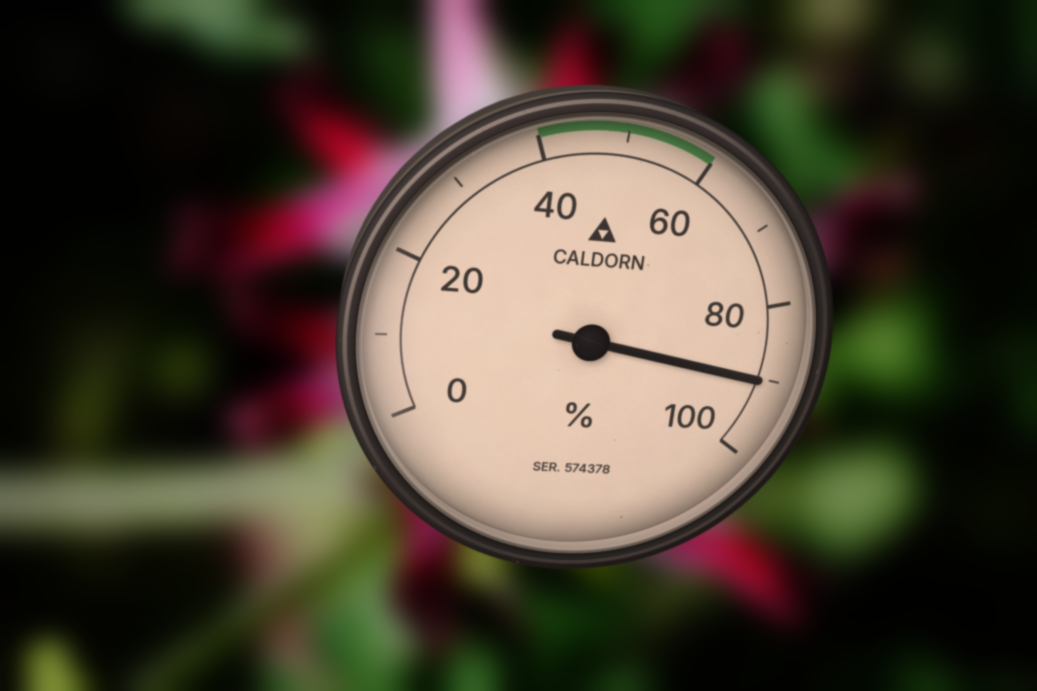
90 %
